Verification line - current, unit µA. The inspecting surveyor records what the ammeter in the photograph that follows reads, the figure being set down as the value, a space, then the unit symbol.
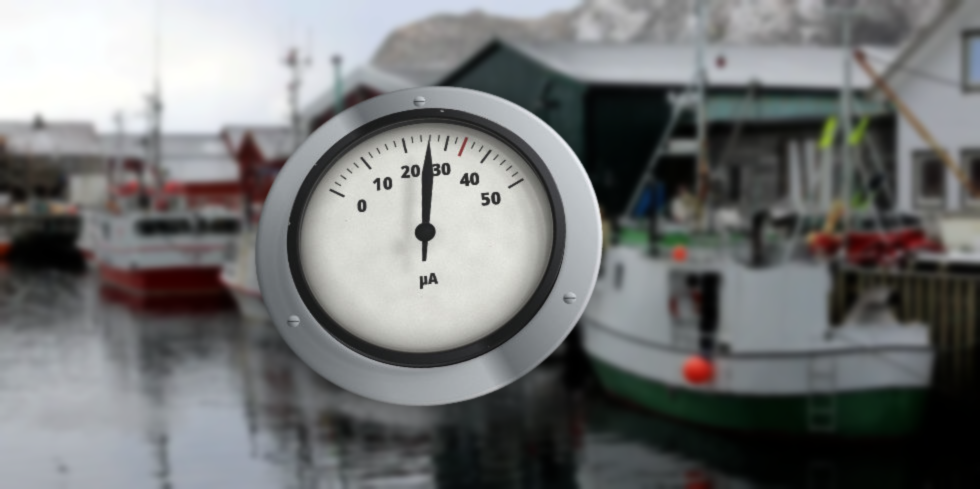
26 µA
